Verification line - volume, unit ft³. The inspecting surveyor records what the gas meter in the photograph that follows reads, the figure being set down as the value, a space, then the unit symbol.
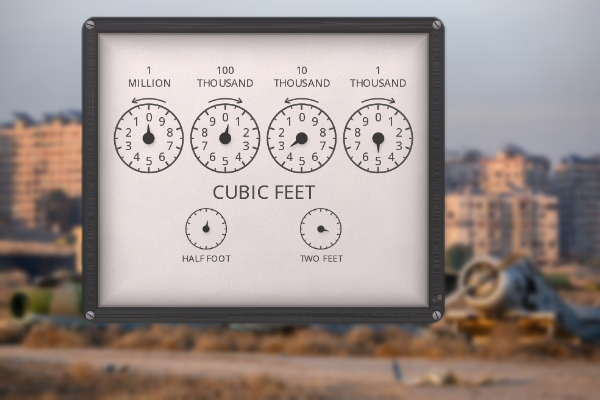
3500 ft³
